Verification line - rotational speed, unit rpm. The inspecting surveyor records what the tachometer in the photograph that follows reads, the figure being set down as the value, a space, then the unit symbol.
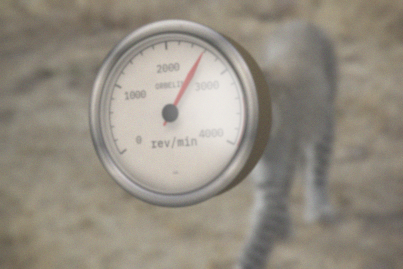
2600 rpm
